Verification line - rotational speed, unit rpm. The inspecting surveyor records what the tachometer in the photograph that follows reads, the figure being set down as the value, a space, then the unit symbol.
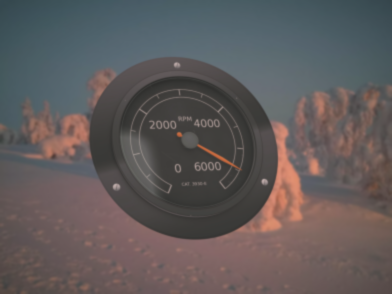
5500 rpm
